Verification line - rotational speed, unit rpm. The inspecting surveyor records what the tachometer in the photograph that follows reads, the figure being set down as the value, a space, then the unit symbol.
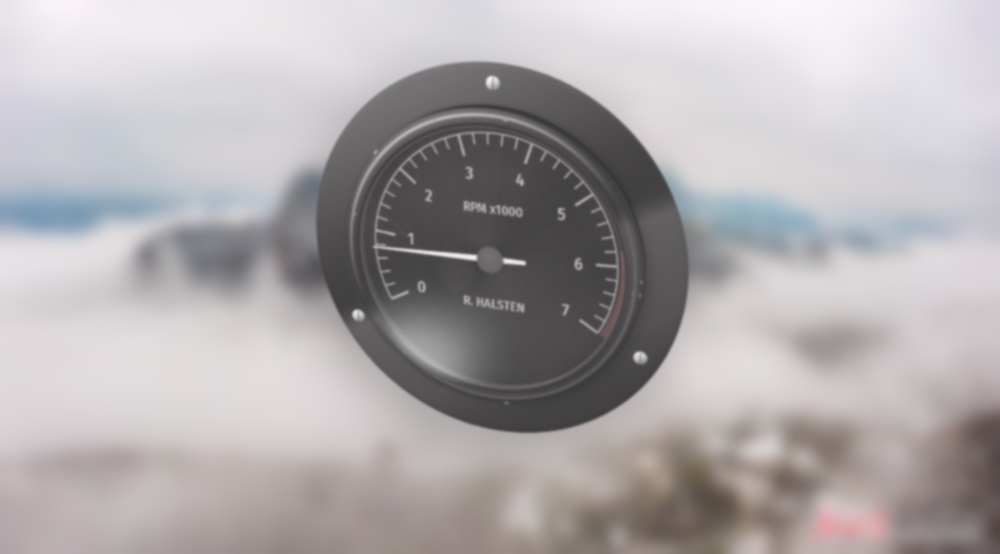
800 rpm
